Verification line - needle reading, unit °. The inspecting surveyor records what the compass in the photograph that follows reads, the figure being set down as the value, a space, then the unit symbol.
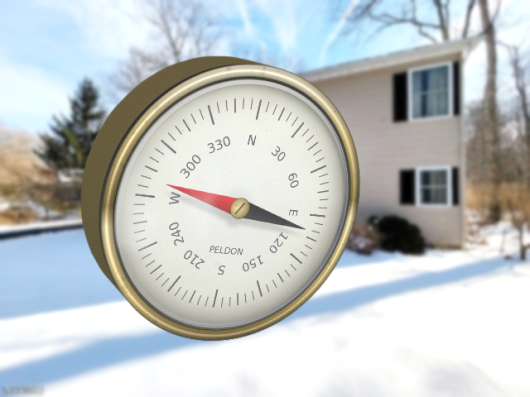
280 °
